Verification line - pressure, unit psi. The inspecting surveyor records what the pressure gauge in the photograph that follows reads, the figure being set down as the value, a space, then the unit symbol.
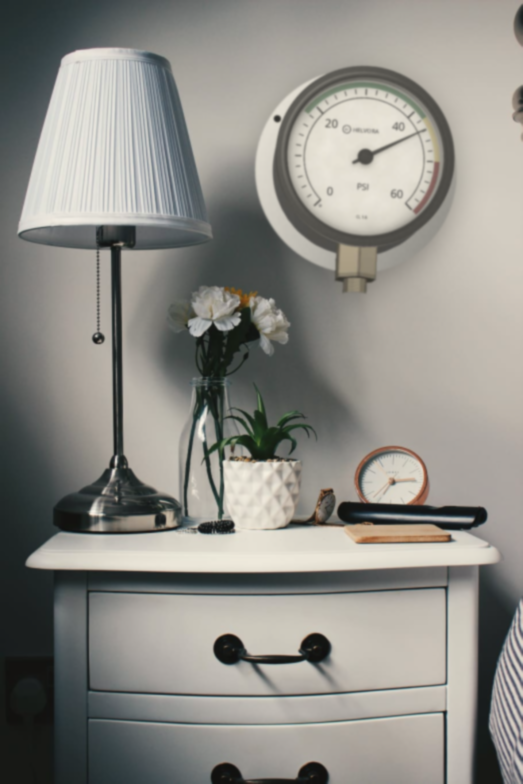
44 psi
